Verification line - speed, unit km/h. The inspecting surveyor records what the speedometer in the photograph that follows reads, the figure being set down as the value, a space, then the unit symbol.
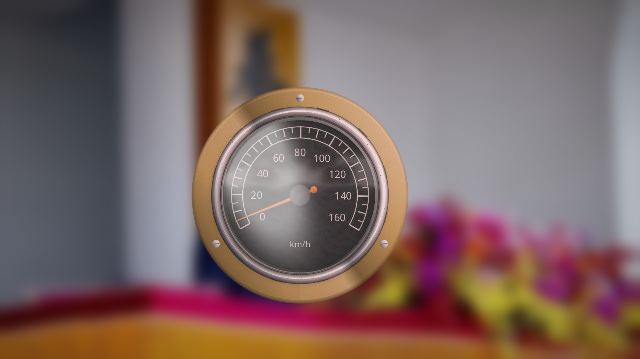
5 km/h
